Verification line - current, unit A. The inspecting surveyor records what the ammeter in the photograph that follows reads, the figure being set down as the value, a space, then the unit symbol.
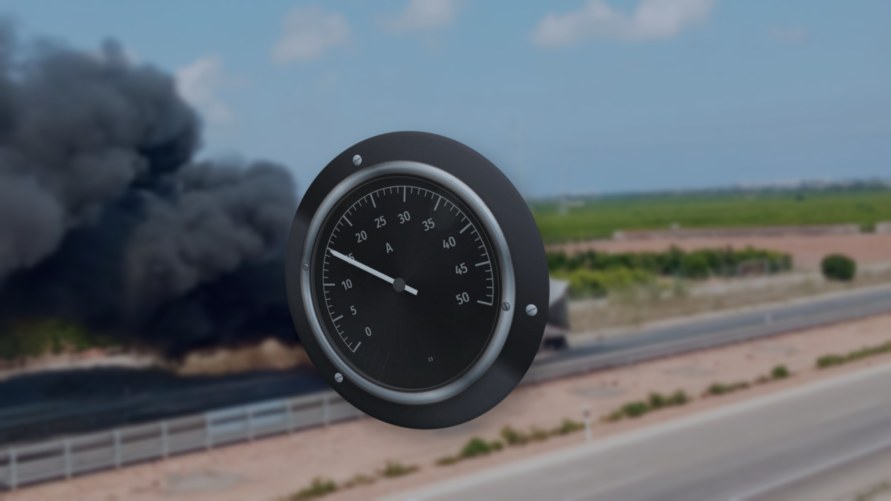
15 A
